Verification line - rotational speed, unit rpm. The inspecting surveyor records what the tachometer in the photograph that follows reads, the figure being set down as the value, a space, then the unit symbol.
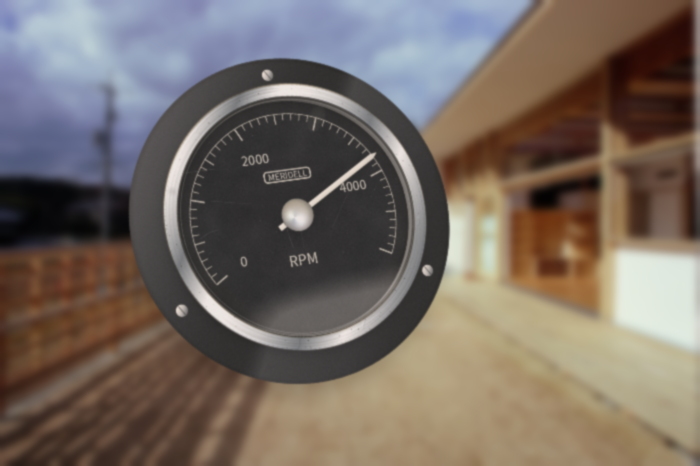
3800 rpm
